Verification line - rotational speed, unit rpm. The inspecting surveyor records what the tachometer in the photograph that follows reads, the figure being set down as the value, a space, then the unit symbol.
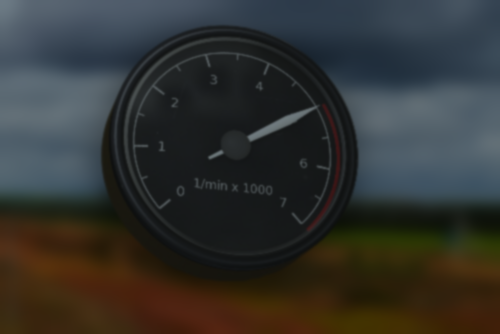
5000 rpm
